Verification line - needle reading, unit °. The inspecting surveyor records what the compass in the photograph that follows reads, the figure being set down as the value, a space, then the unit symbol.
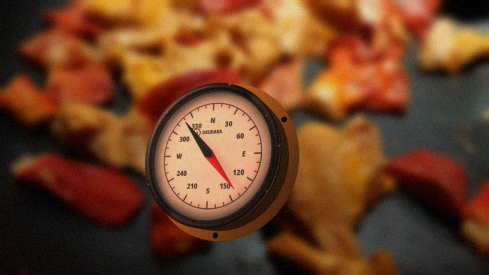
140 °
